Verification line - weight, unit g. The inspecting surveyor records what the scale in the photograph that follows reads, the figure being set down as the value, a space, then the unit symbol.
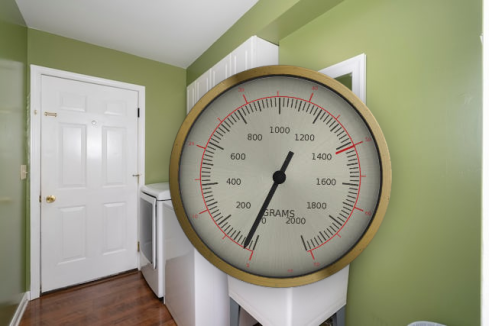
40 g
